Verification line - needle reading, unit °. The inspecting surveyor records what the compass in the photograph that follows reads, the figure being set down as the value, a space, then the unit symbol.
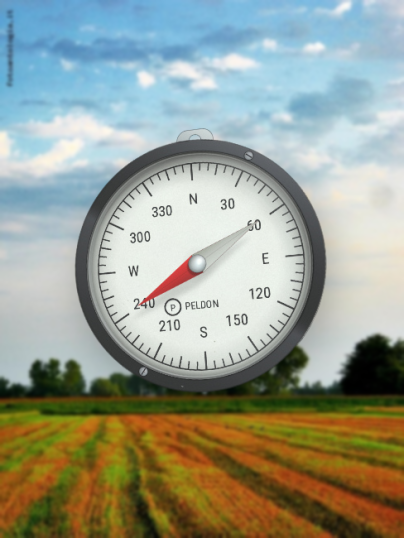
240 °
